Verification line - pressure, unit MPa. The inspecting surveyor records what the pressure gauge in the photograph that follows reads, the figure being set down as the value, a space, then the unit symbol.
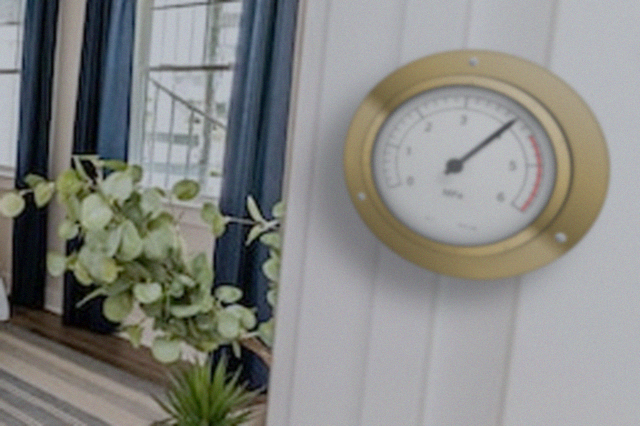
4 MPa
